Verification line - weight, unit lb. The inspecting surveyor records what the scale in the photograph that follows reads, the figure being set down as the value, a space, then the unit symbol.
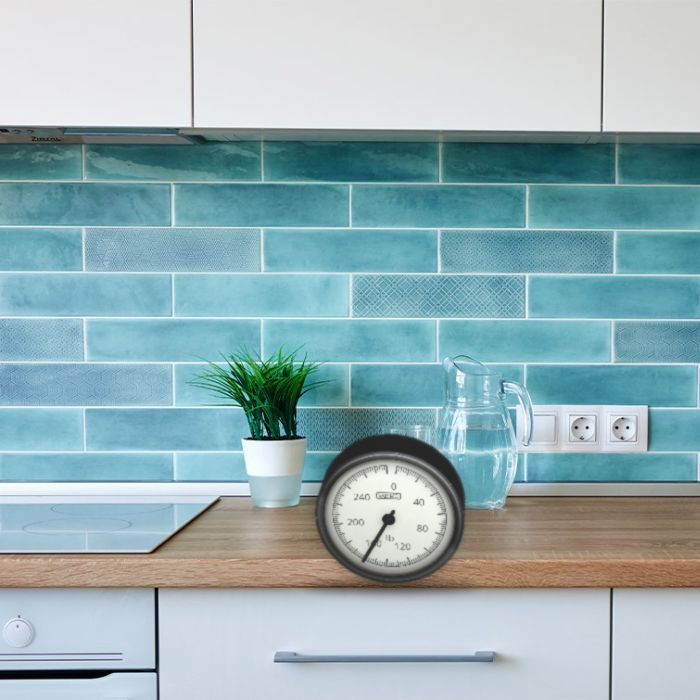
160 lb
